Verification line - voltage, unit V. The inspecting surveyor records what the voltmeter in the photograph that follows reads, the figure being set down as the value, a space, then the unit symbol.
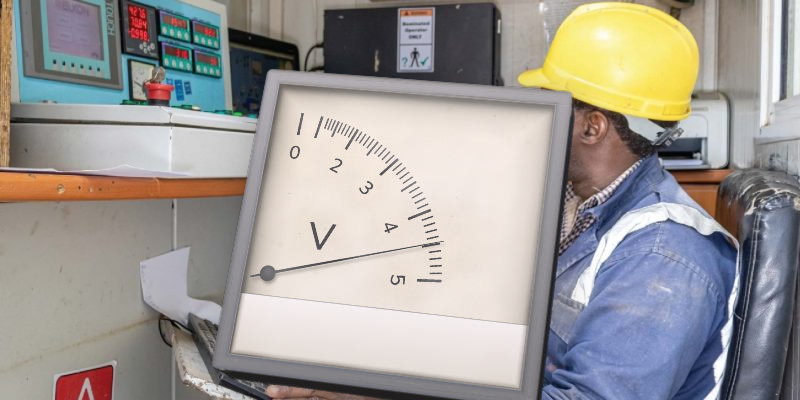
4.5 V
